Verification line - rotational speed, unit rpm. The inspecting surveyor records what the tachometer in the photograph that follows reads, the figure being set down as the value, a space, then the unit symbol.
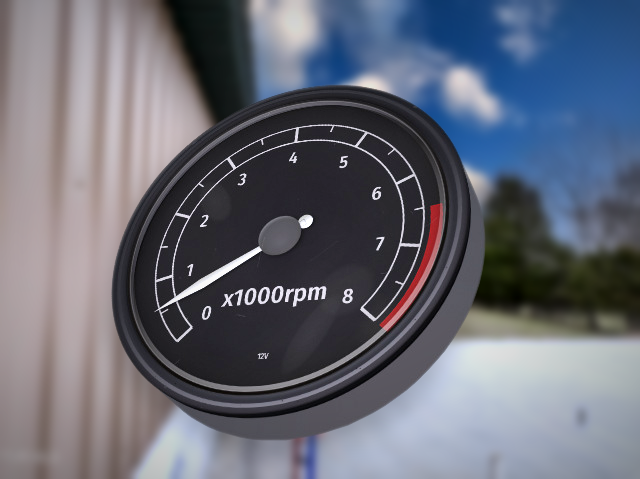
500 rpm
